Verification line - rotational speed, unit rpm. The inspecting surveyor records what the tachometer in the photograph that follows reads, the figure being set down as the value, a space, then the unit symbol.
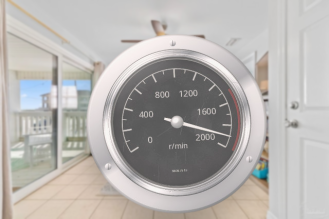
1900 rpm
